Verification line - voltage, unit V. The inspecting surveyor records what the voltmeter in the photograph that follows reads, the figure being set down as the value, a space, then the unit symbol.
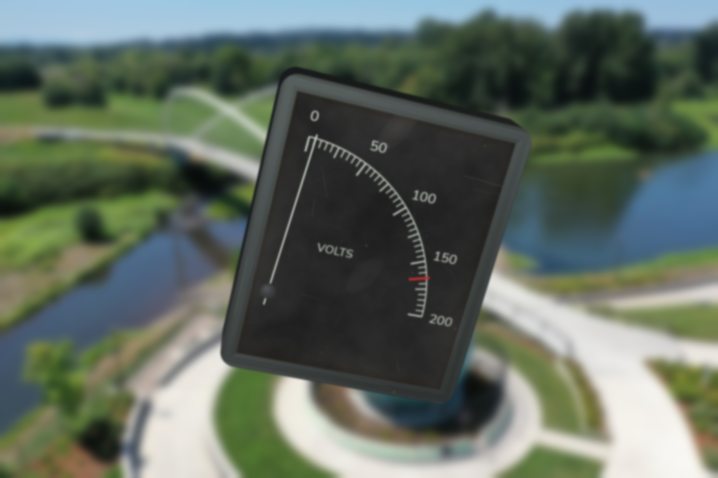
5 V
